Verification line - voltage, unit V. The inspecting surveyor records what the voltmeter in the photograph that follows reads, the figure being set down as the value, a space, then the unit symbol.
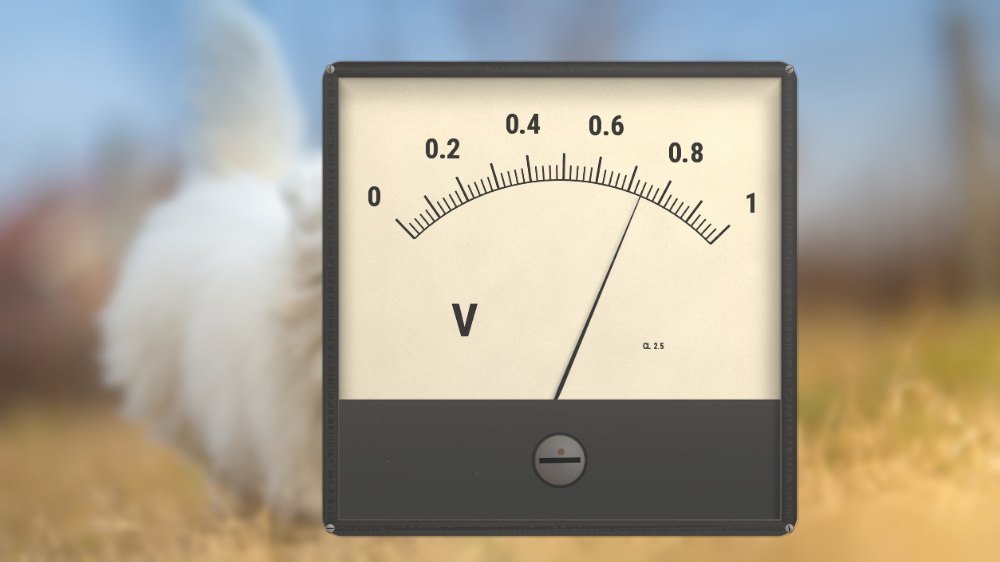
0.74 V
